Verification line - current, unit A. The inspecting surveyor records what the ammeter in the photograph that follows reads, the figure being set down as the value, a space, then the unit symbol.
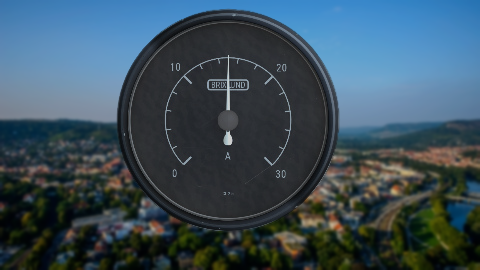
15 A
